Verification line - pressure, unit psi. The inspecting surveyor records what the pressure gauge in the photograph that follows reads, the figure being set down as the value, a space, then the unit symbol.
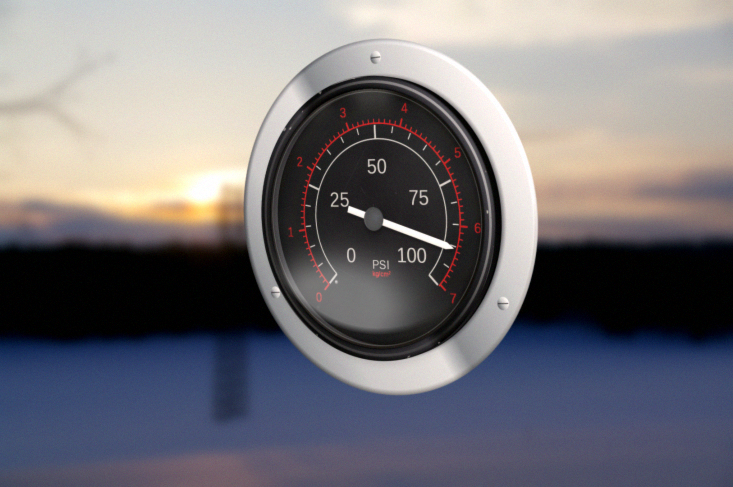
90 psi
